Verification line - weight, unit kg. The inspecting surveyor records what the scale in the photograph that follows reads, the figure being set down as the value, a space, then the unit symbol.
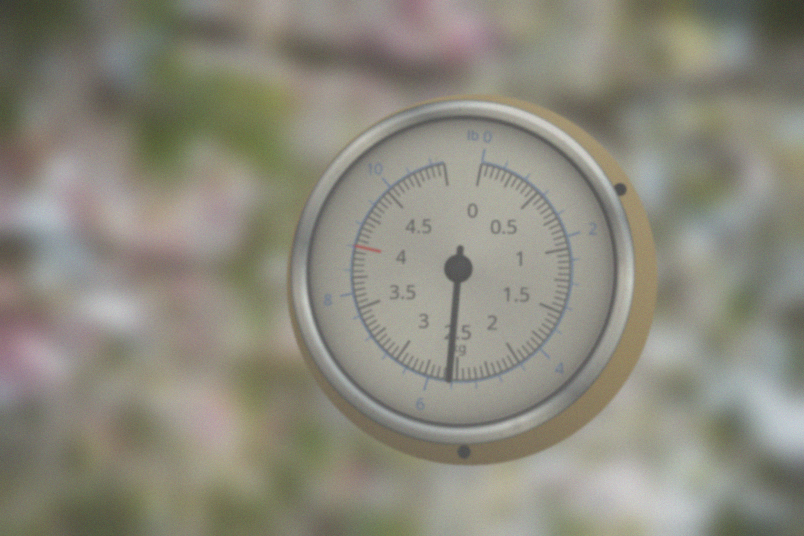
2.55 kg
